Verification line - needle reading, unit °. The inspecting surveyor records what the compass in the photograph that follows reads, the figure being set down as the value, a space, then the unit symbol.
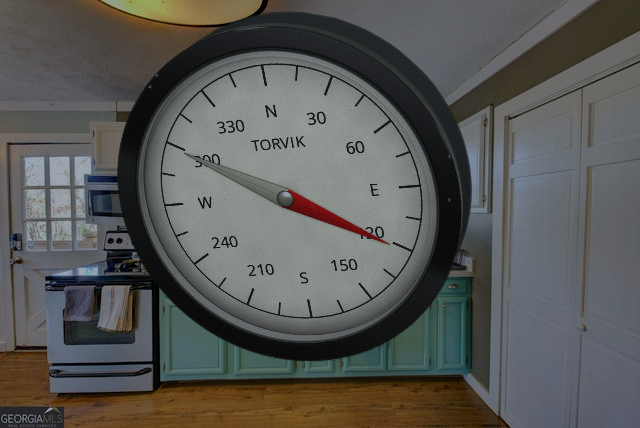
120 °
